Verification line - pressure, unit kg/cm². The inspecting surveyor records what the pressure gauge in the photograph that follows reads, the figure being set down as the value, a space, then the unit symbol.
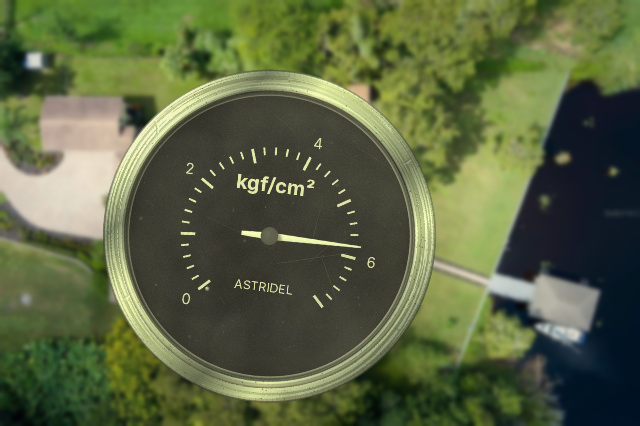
5.8 kg/cm²
